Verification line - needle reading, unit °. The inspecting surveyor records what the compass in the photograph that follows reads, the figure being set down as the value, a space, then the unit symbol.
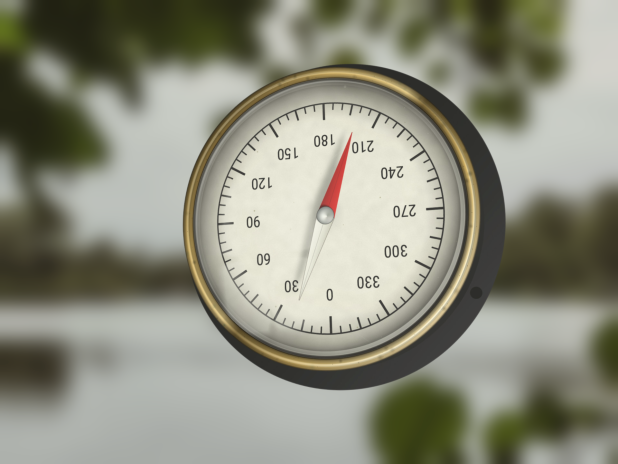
200 °
